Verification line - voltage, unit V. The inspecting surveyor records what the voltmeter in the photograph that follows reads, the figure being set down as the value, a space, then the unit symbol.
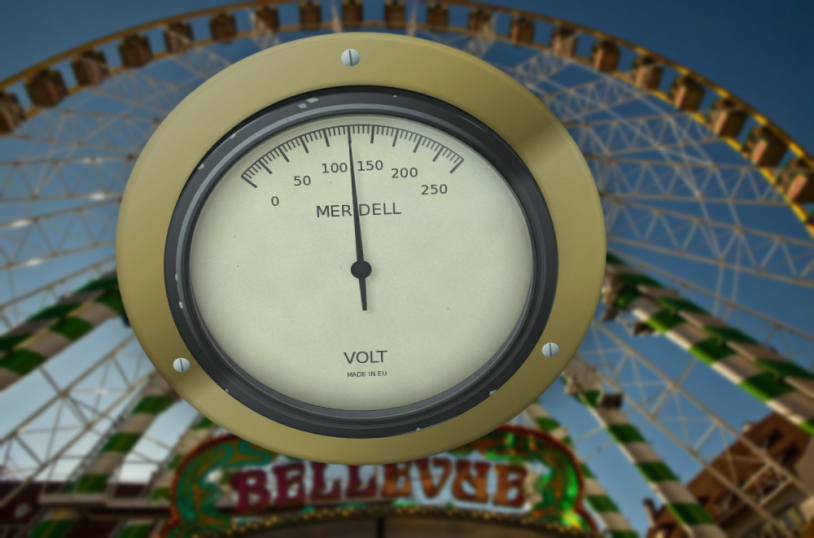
125 V
